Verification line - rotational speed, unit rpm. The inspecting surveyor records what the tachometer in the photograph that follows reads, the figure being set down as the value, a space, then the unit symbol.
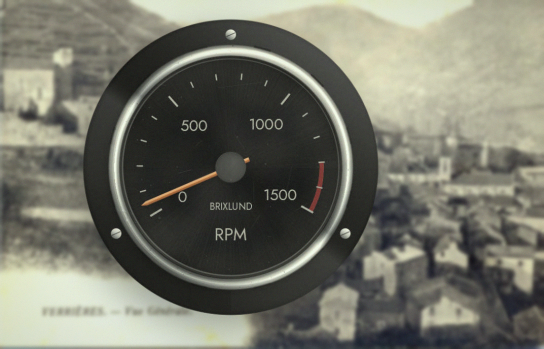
50 rpm
